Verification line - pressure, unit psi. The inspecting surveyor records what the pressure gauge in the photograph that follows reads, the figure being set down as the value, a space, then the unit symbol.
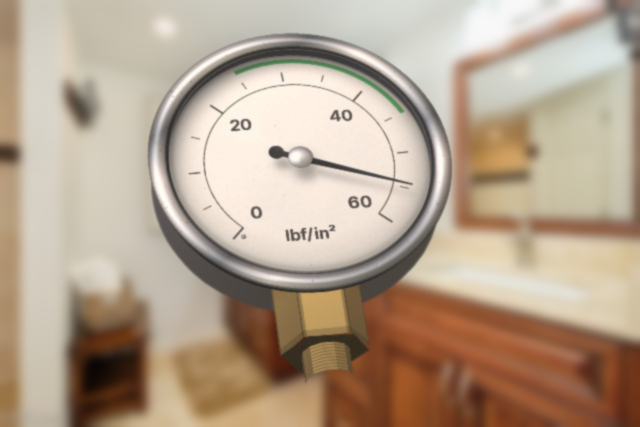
55 psi
